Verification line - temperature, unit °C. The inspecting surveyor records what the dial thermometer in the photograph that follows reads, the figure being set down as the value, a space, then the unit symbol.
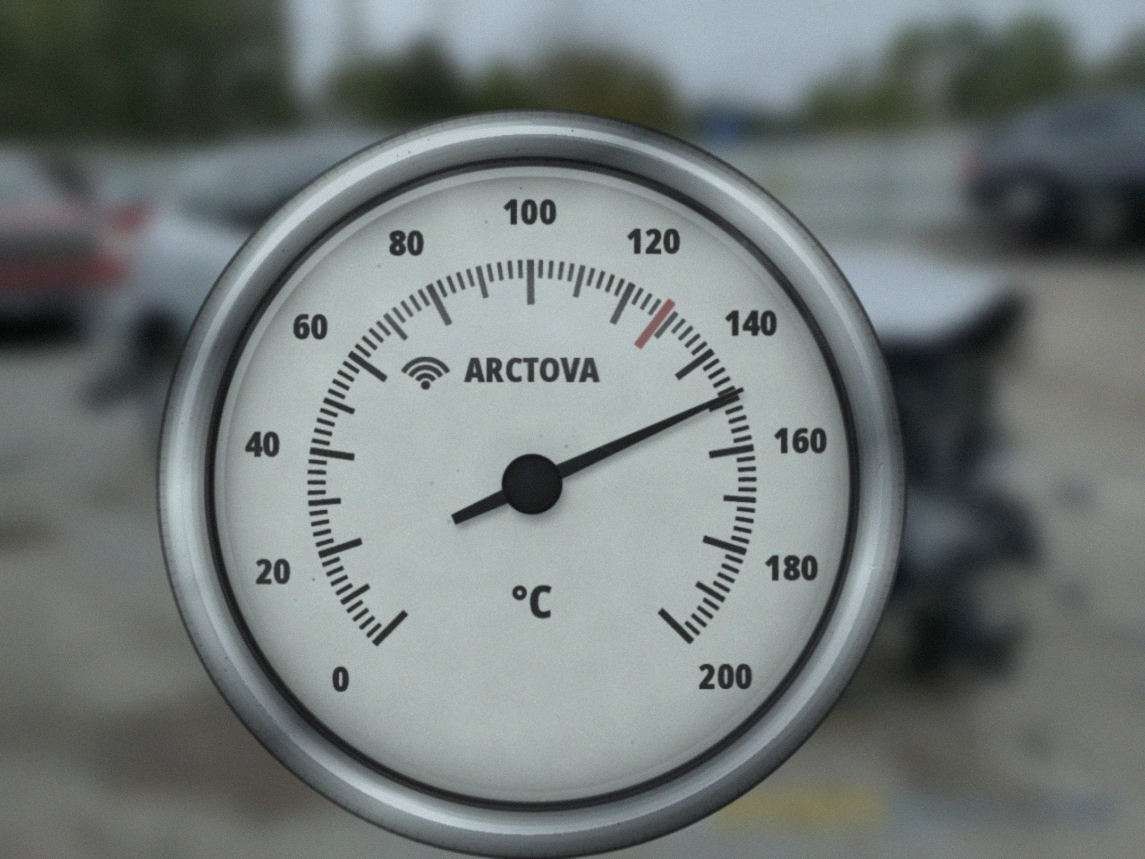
149 °C
